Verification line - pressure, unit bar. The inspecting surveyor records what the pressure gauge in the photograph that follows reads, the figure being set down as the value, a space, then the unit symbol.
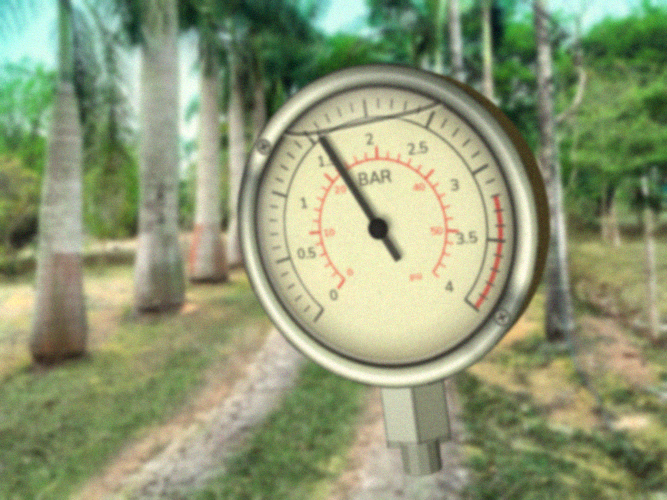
1.6 bar
